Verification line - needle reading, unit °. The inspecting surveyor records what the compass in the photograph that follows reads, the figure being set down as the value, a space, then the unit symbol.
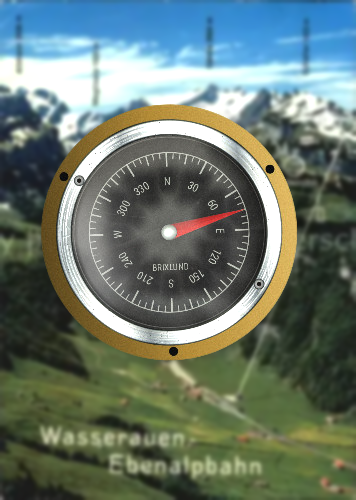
75 °
